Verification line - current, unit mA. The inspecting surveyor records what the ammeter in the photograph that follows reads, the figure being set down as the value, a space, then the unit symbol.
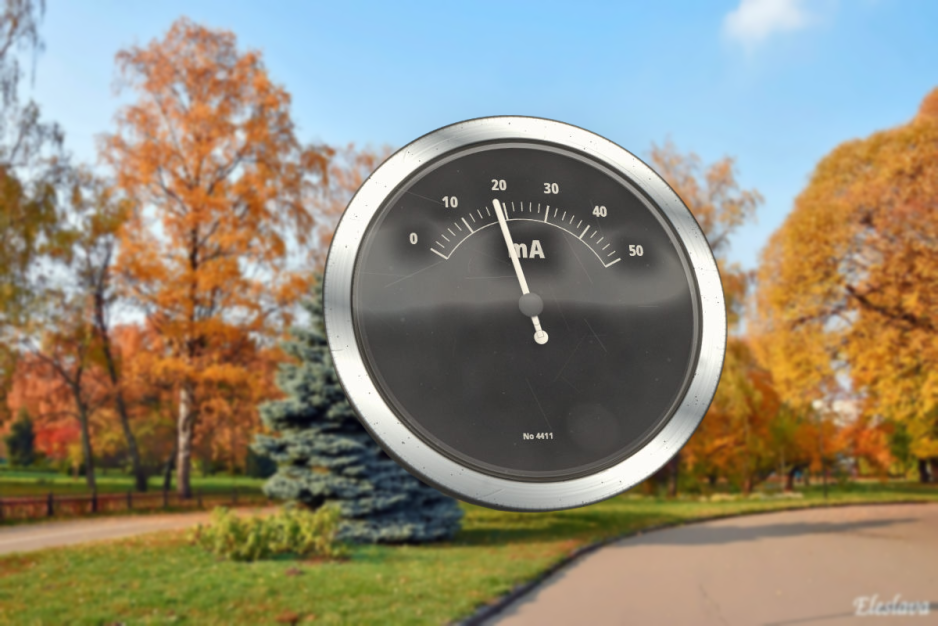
18 mA
